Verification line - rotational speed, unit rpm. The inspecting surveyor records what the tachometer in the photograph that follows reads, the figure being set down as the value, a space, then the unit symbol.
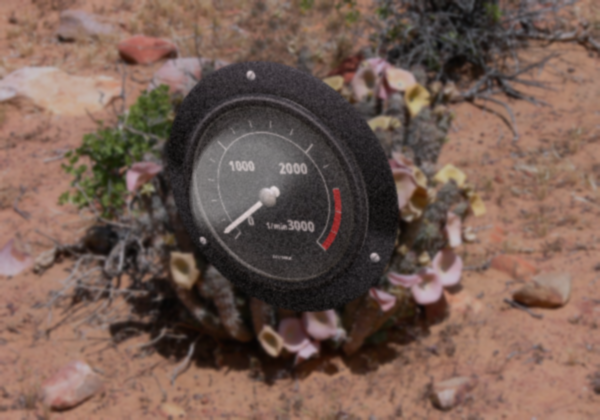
100 rpm
